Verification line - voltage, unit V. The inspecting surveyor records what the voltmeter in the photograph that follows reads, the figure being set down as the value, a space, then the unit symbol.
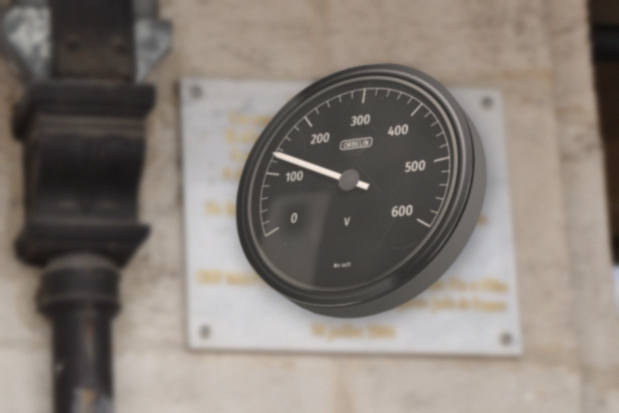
130 V
